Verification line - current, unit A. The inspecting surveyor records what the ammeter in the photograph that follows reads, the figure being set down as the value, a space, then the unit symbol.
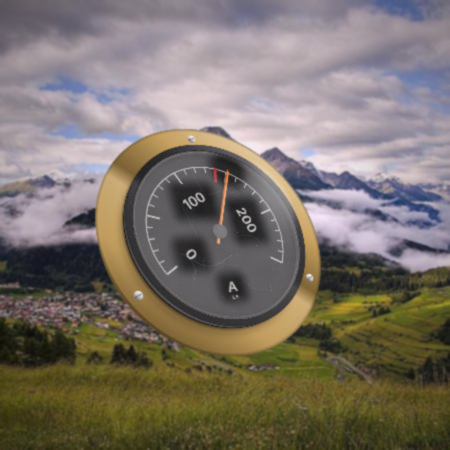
150 A
